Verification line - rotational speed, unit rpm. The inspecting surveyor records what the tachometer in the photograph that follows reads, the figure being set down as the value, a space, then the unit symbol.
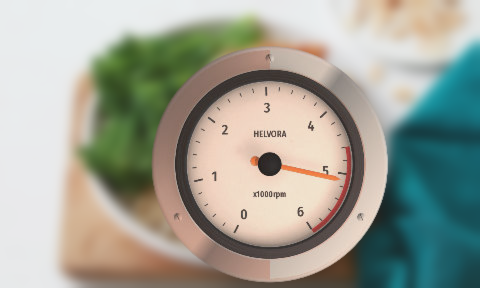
5100 rpm
